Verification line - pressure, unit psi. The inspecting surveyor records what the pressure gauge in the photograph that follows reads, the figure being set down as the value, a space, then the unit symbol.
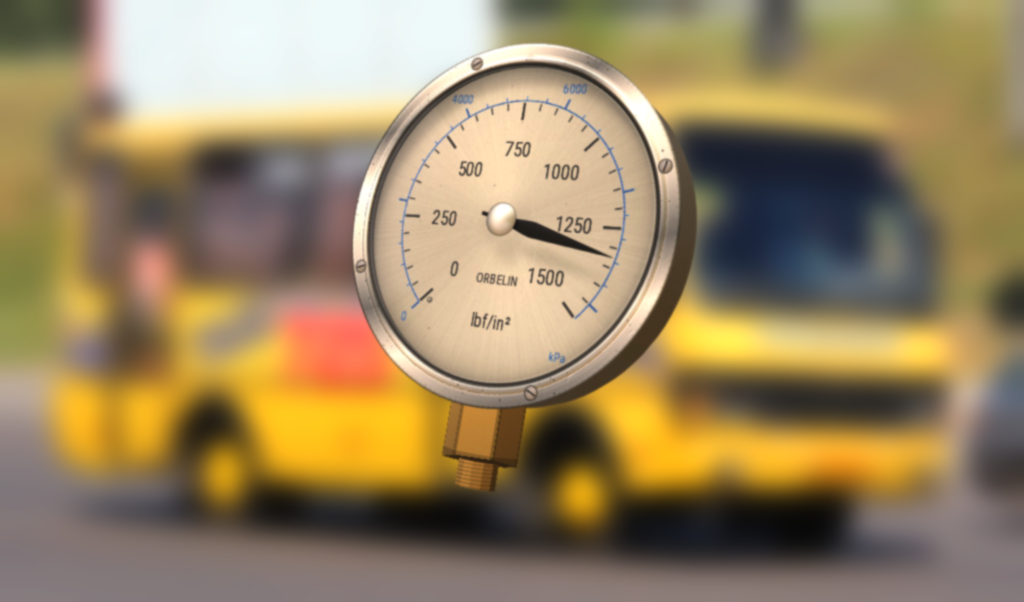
1325 psi
